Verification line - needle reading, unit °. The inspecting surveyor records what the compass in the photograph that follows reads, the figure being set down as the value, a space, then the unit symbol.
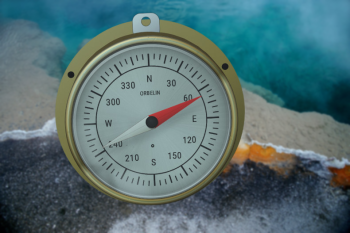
65 °
